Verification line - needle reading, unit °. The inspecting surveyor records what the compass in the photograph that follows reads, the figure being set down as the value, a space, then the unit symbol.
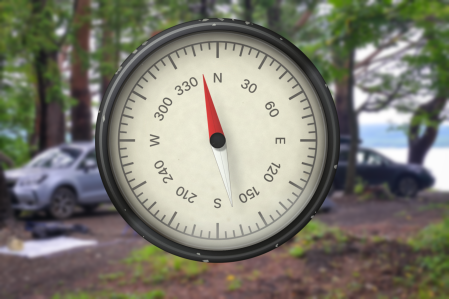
347.5 °
